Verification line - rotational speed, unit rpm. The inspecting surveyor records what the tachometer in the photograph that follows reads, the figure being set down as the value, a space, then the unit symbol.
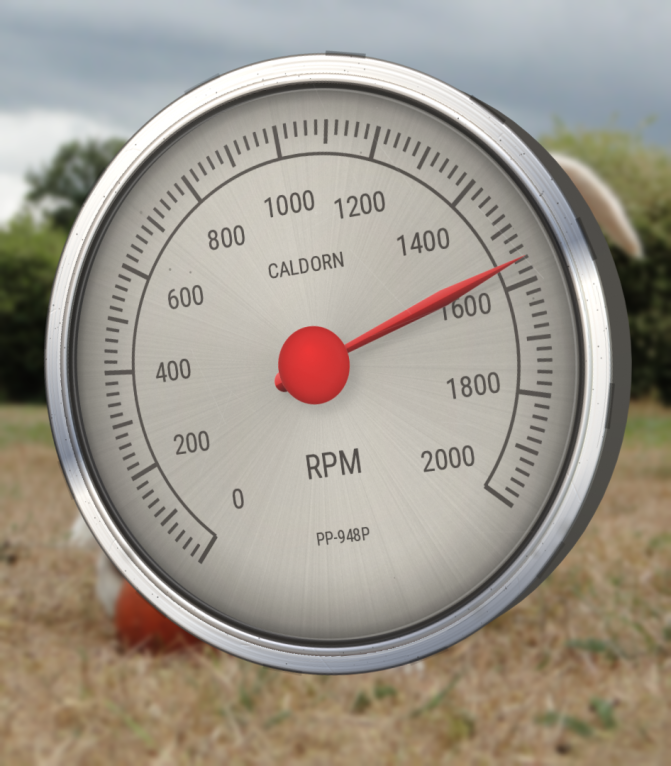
1560 rpm
